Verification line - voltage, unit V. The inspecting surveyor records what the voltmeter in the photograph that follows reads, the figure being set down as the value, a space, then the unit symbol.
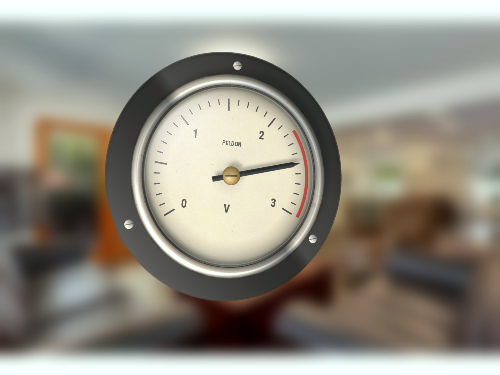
2.5 V
